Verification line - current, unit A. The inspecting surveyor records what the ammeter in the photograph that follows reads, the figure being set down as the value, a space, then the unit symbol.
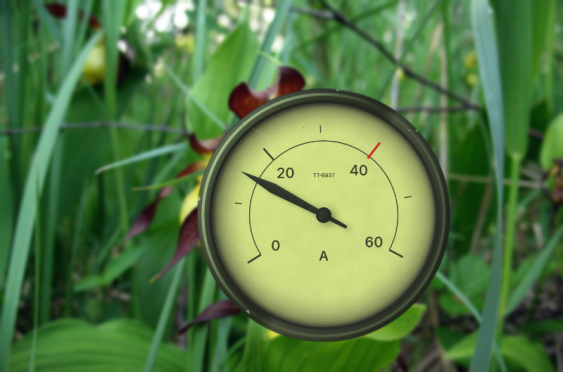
15 A
